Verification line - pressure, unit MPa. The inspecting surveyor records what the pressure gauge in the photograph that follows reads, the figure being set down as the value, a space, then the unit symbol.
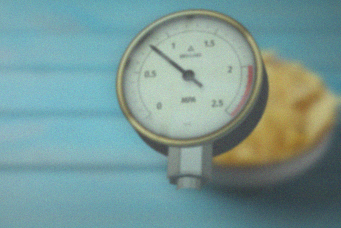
0.8 MPa
